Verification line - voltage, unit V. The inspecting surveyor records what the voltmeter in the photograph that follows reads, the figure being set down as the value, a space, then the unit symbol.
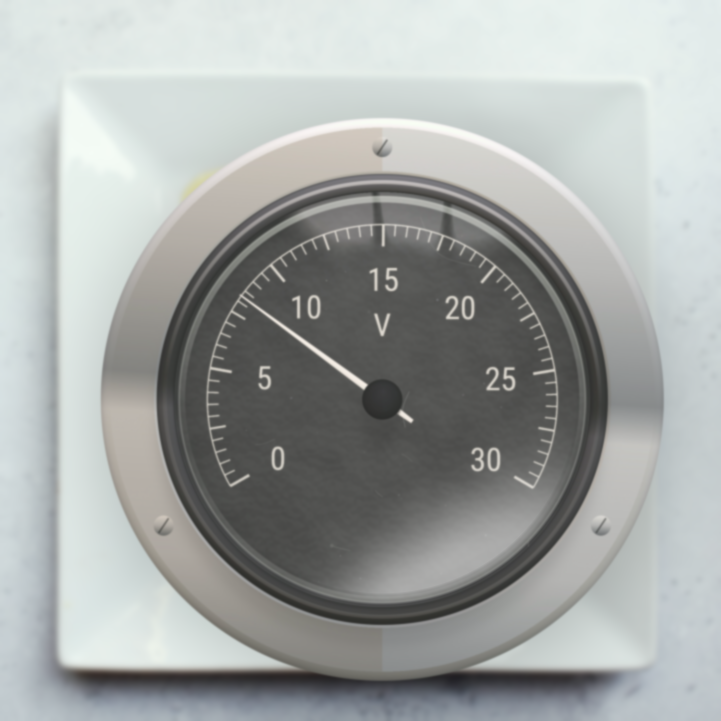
8.25 V
